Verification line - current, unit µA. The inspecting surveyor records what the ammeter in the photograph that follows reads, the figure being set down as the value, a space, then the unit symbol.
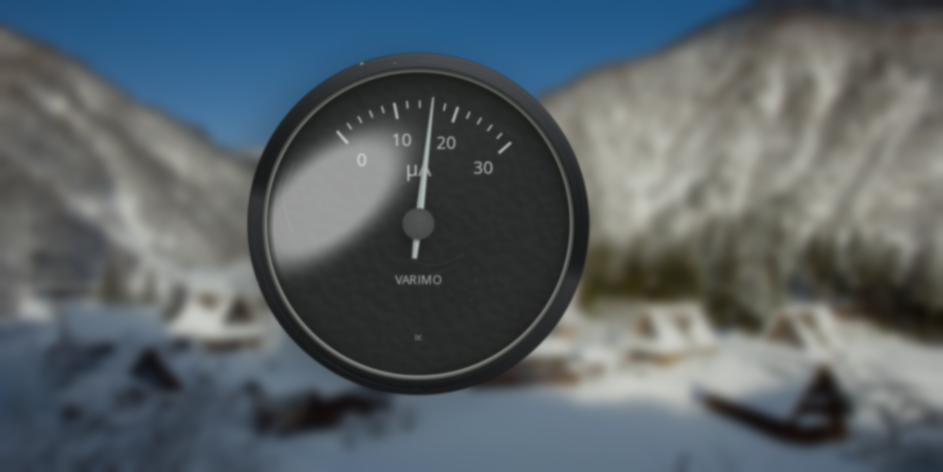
16 µA
